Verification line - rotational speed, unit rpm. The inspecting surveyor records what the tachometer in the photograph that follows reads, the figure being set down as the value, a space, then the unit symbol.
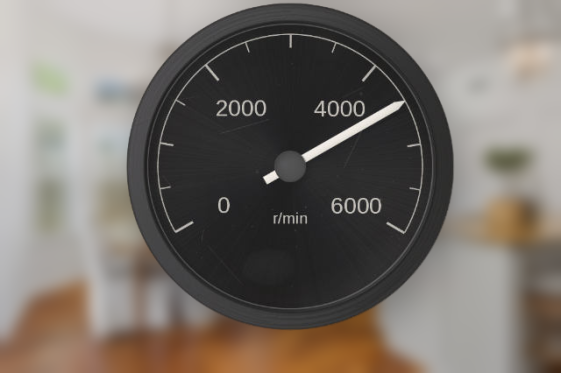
4500 rpm
